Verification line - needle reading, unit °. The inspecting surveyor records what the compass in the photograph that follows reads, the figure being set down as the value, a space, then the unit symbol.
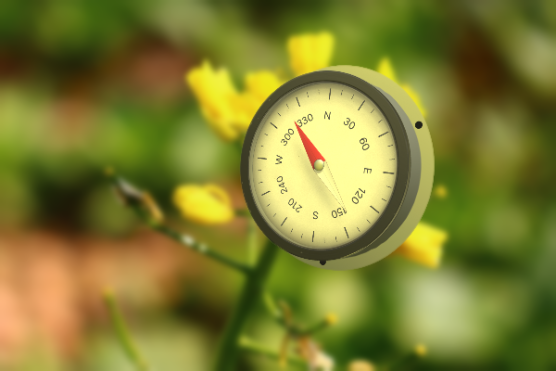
320 °
